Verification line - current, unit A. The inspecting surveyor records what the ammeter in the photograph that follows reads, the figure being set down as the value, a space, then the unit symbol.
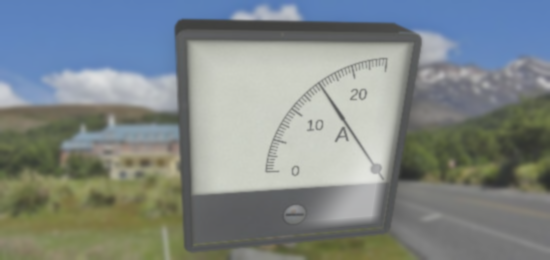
15 A
